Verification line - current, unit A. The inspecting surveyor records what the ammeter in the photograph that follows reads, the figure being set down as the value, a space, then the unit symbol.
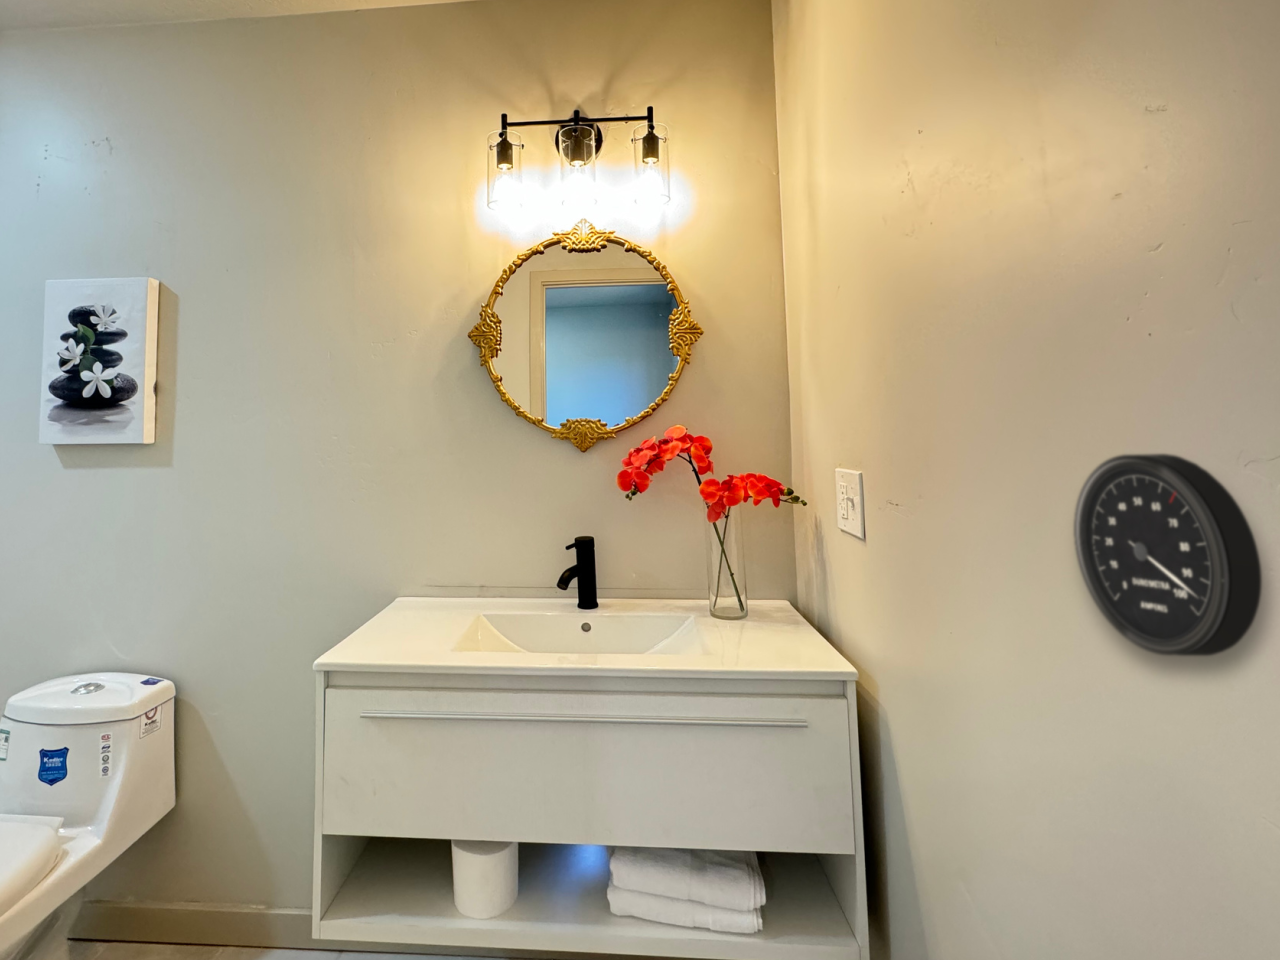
95 A
